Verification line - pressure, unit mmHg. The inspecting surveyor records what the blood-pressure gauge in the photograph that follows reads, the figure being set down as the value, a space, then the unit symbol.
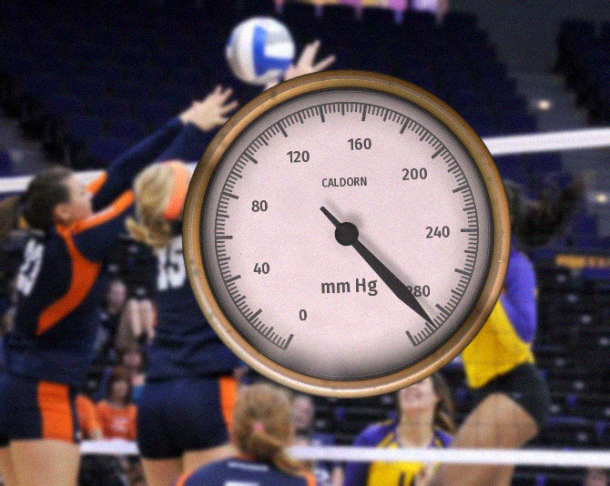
288 mmHg
